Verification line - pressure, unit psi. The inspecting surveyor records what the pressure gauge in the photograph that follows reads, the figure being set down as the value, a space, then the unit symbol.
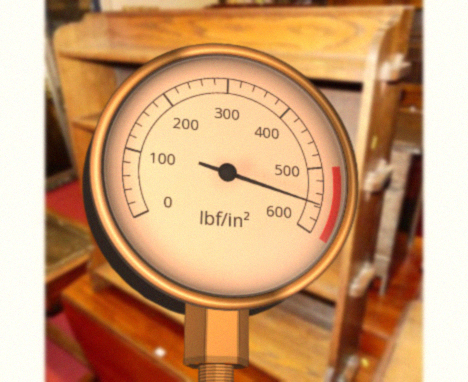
560 psi
